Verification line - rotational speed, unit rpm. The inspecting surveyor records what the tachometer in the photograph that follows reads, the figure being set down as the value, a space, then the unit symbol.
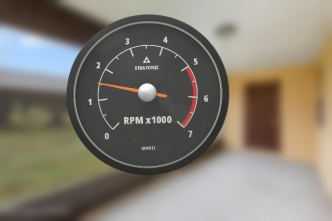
1500 rpm
